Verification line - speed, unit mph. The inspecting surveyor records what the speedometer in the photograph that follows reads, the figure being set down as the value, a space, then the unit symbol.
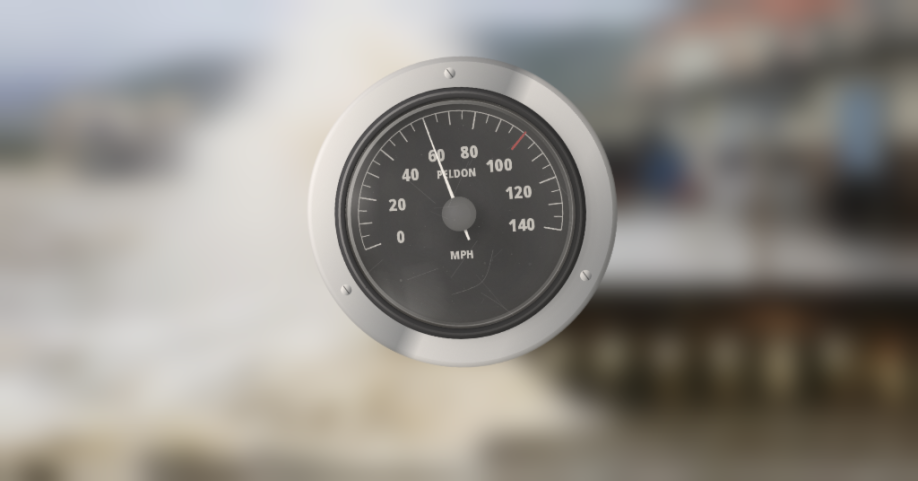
60 mph
